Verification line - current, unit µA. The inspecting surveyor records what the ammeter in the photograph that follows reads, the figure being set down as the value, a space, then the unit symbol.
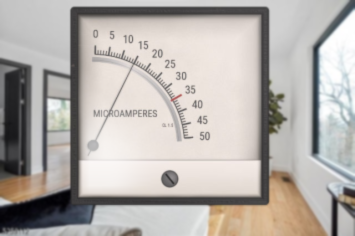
15 µA
